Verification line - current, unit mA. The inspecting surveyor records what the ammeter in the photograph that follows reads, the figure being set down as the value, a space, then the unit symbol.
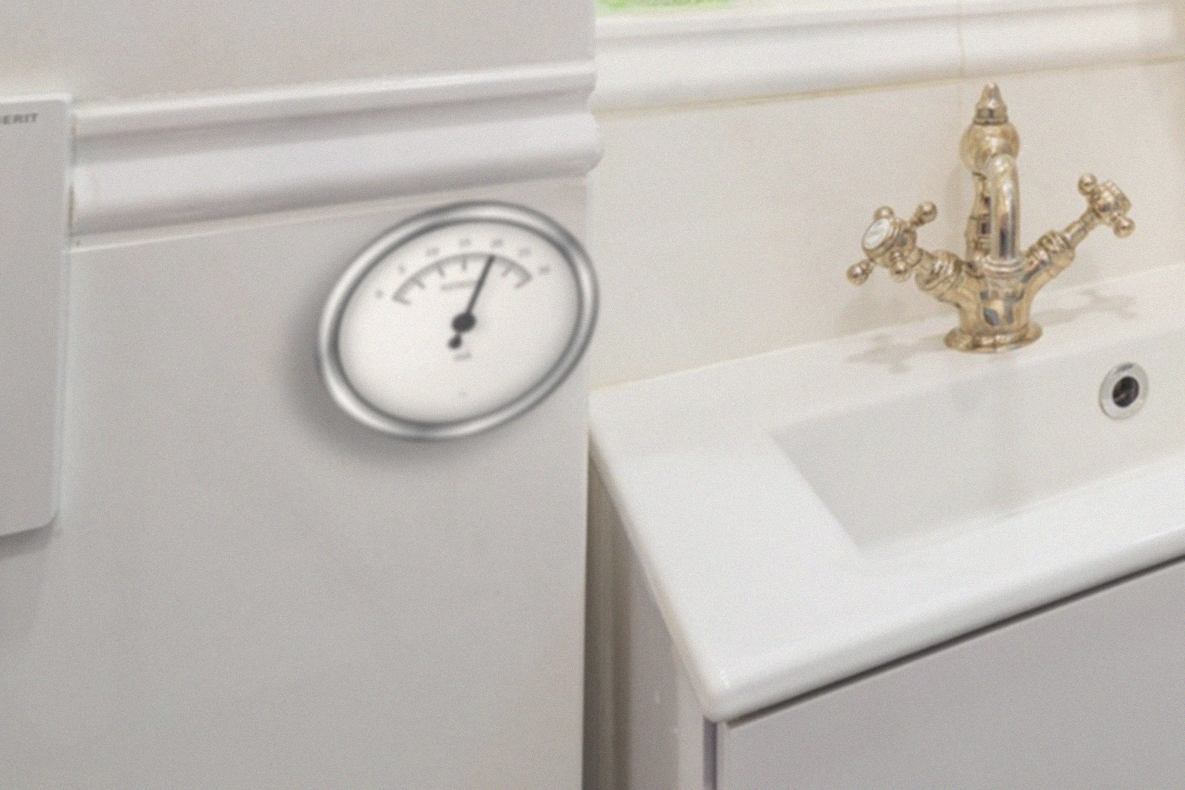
20 mA
